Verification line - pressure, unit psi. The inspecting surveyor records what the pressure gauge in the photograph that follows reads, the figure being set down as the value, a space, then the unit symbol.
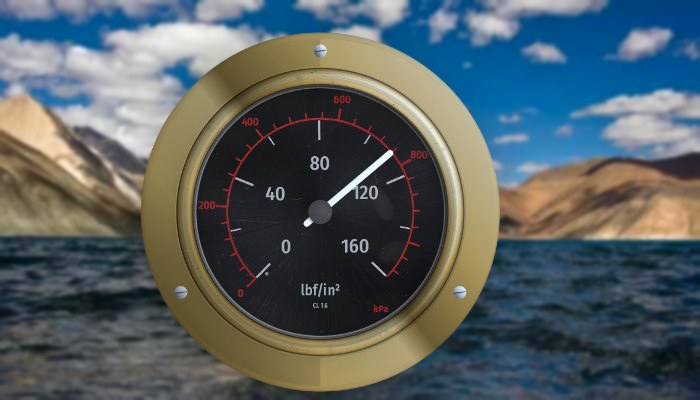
110 psi
